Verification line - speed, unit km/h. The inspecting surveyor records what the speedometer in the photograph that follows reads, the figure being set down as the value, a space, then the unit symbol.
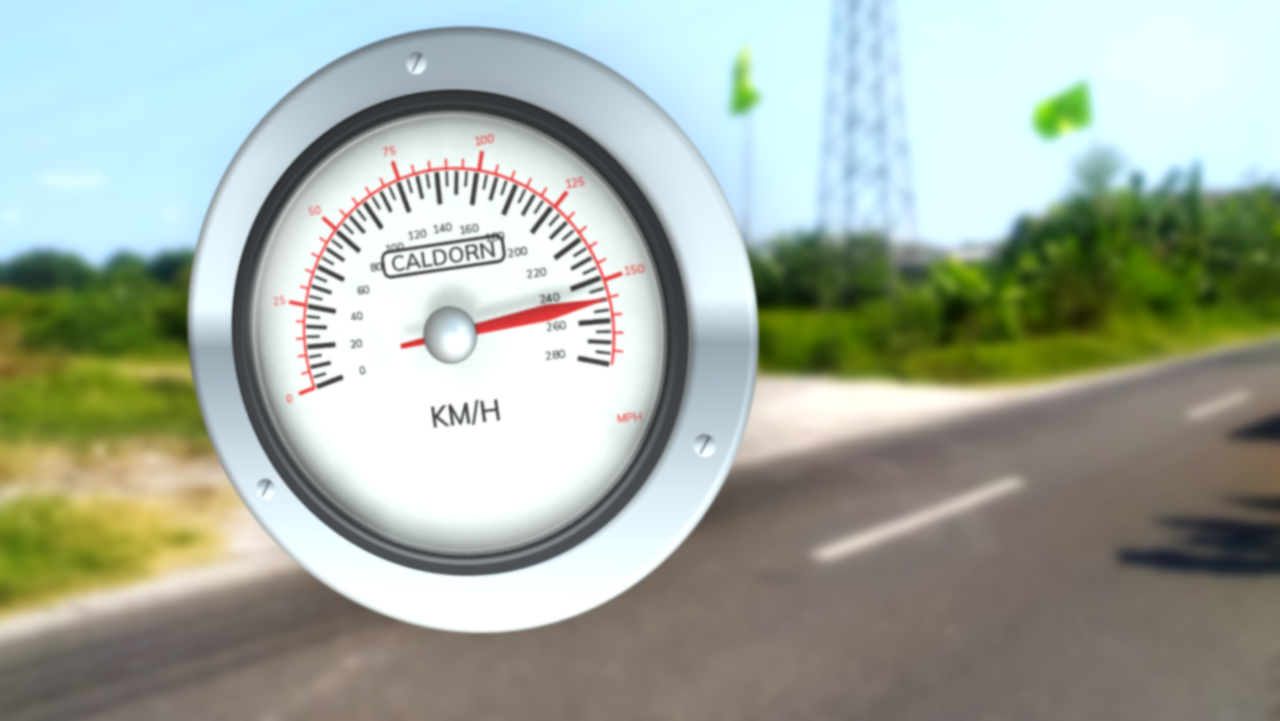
250 km/h
